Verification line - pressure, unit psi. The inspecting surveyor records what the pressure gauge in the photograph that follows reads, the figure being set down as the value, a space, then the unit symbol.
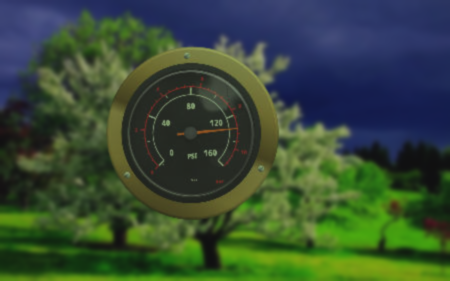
130 psi
